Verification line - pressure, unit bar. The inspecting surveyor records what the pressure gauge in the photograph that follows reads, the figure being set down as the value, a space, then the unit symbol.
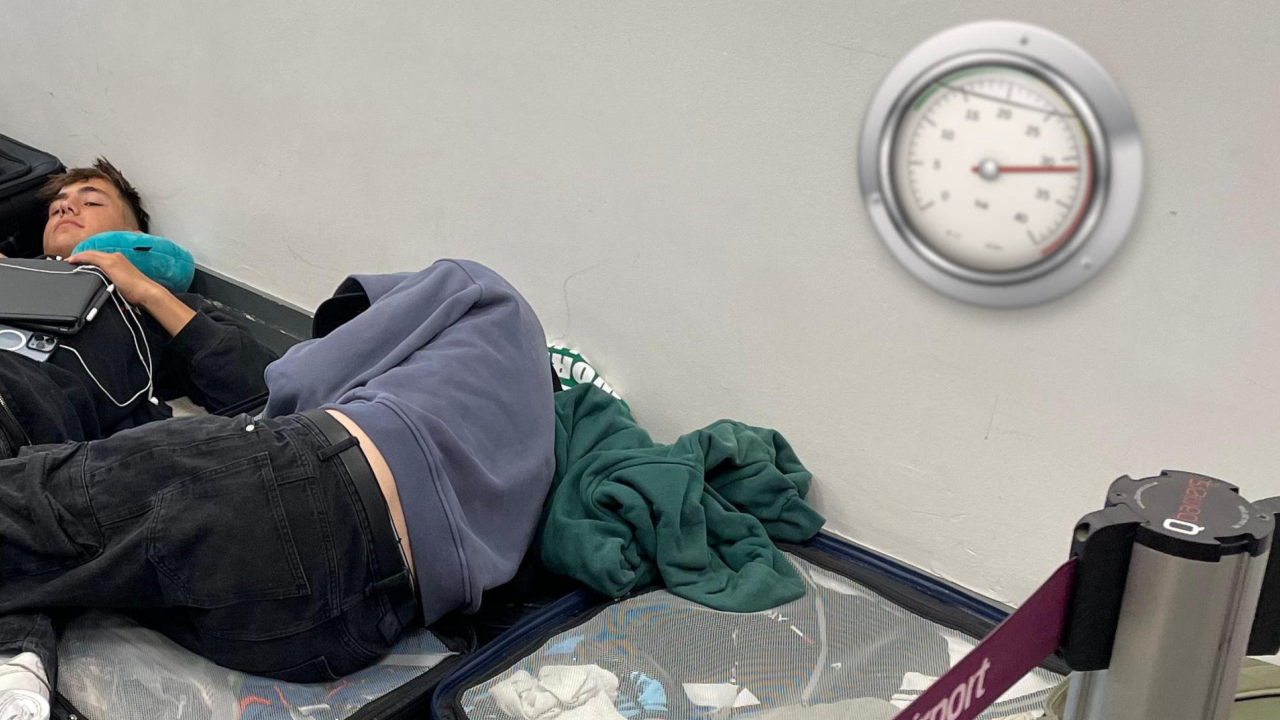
31 bar
